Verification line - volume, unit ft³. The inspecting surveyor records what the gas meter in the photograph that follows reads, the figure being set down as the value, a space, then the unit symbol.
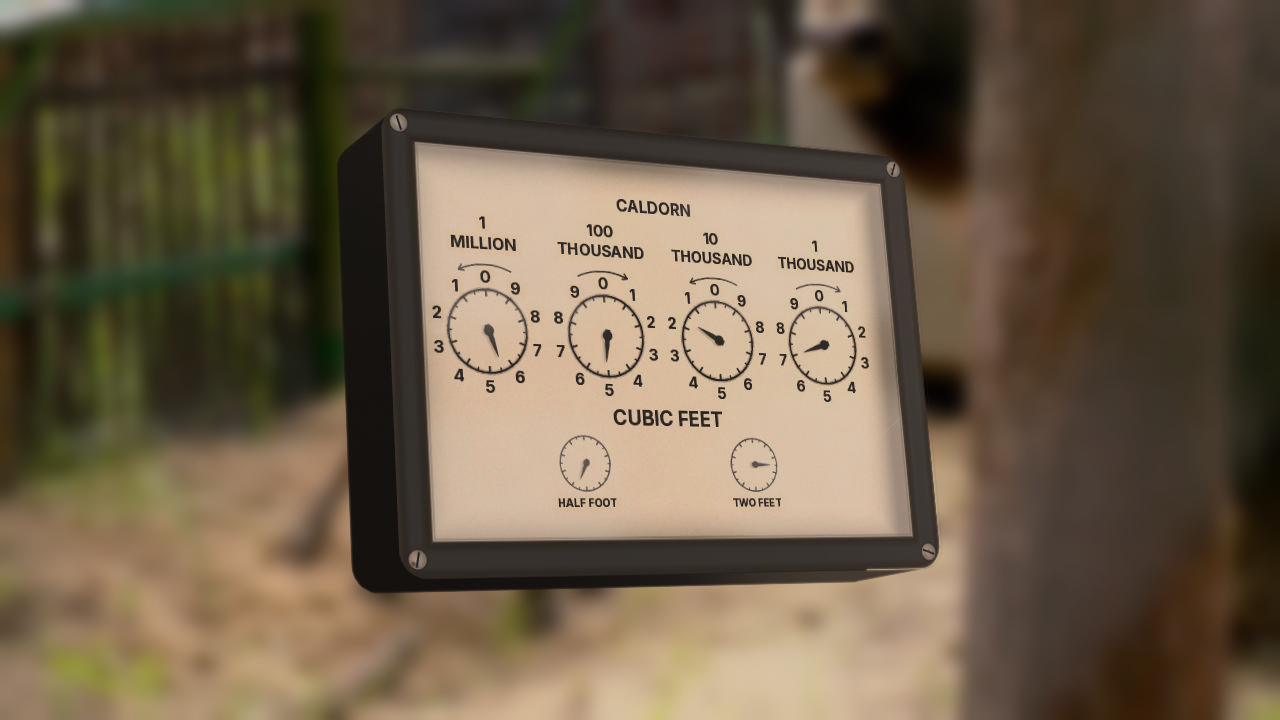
551700 ft³
